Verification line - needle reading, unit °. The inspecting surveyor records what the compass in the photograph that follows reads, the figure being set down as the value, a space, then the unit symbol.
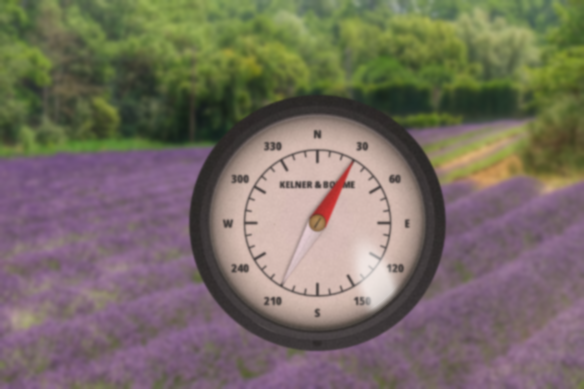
30 °
